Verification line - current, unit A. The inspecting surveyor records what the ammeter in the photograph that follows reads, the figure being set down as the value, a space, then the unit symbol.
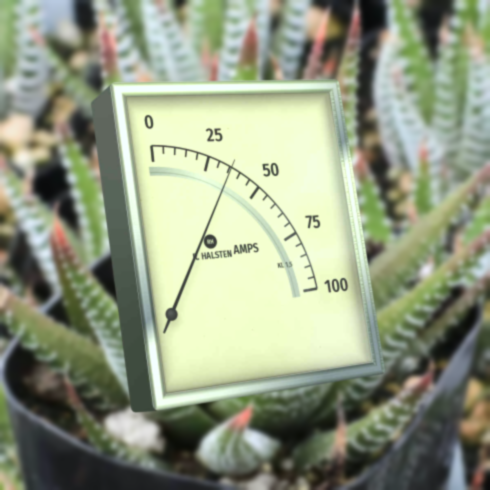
35 A
